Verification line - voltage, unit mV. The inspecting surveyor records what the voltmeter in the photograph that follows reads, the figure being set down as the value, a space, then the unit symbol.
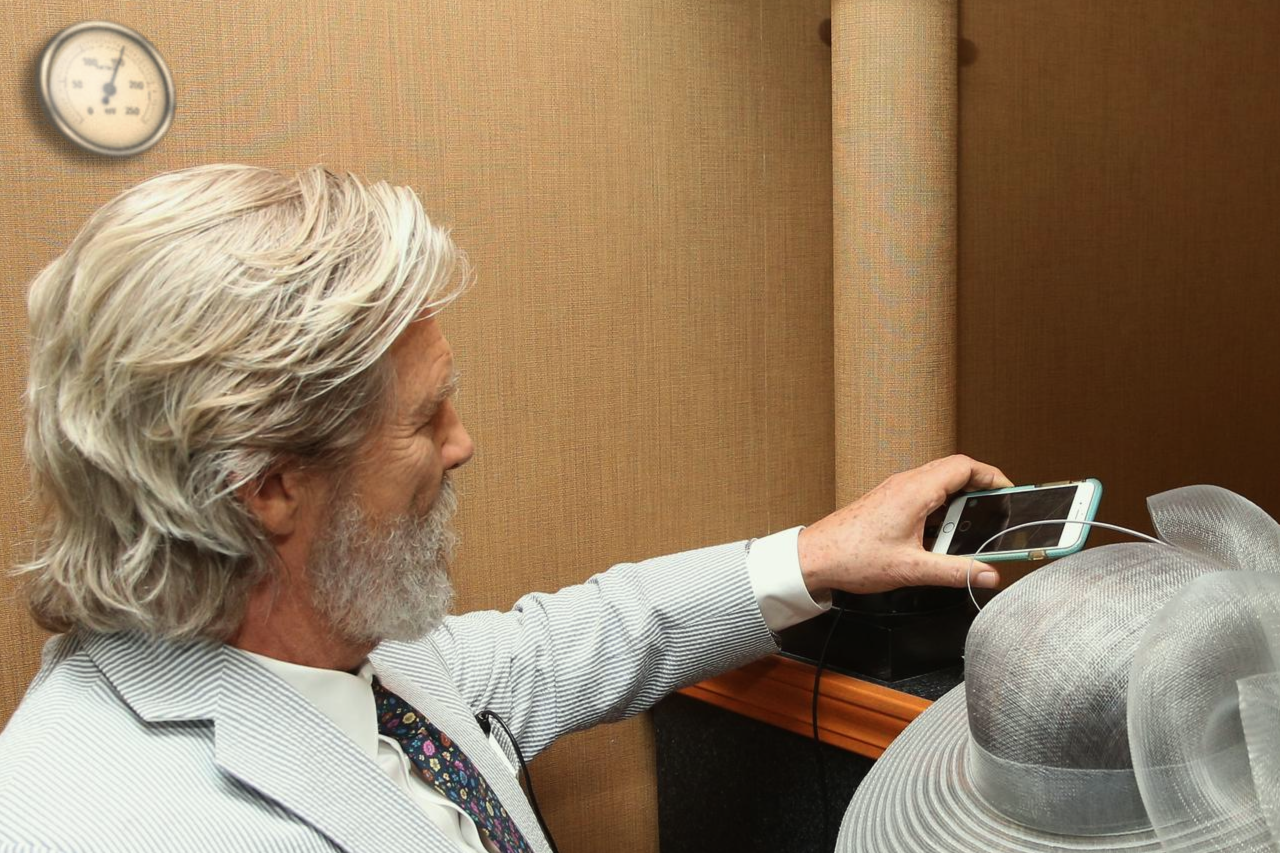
150 mV
